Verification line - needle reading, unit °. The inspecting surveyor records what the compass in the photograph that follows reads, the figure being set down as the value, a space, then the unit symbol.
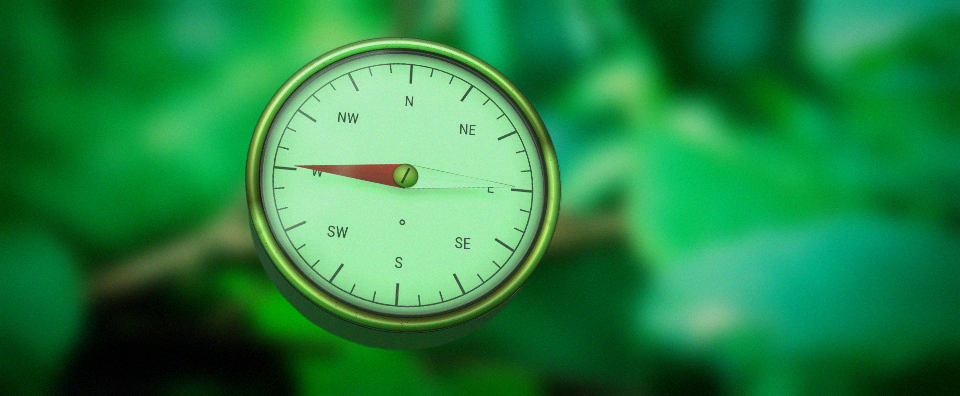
270 °
